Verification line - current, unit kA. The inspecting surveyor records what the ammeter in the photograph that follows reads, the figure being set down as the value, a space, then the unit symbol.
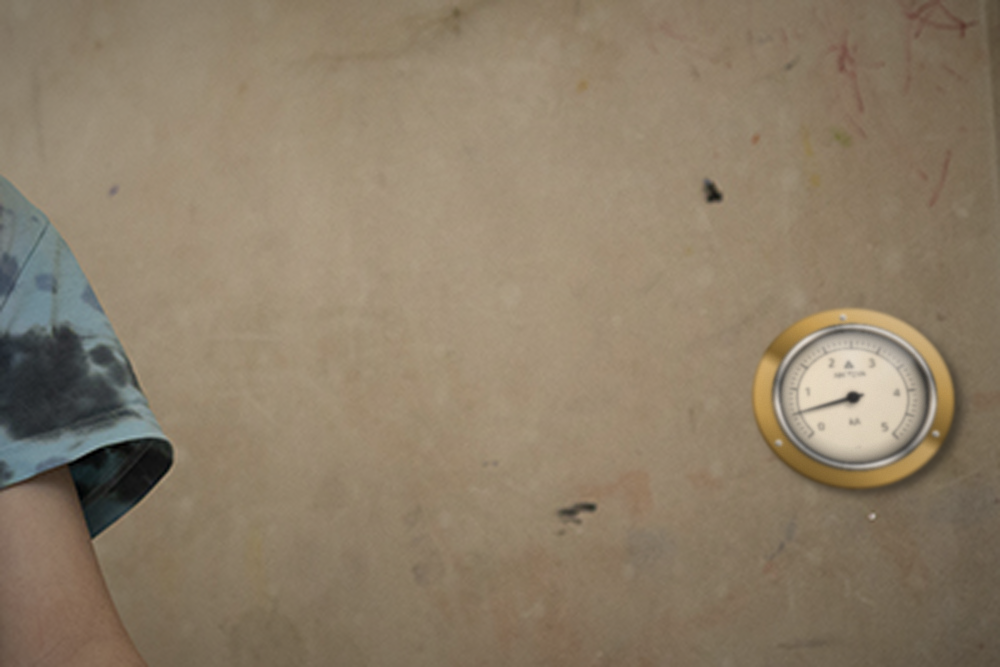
0.5 kA
